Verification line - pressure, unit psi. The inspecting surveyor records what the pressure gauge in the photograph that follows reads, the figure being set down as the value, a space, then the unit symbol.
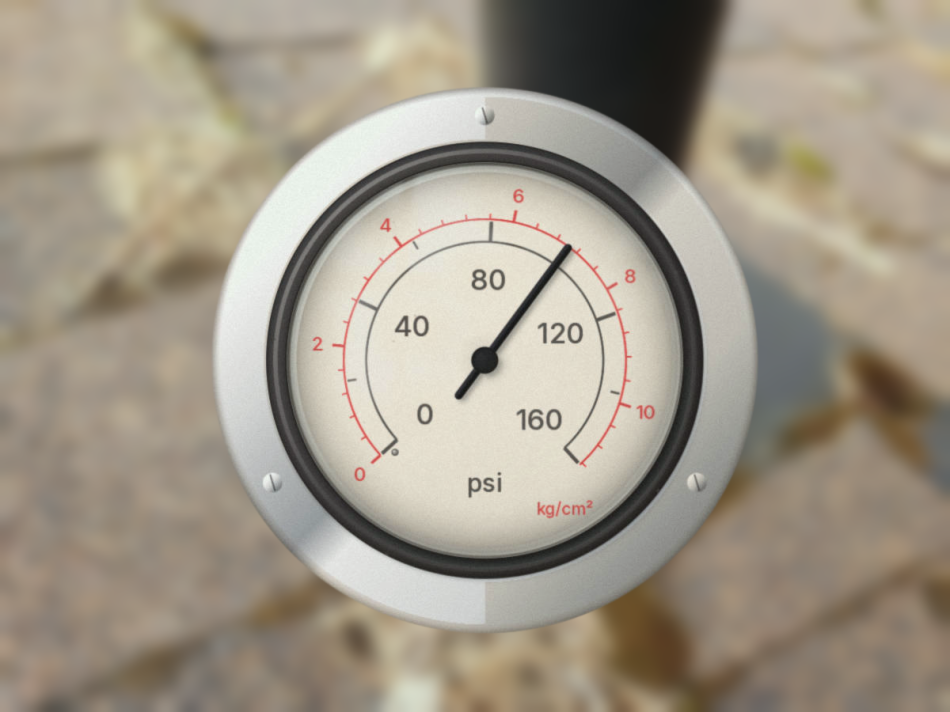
100 psi
